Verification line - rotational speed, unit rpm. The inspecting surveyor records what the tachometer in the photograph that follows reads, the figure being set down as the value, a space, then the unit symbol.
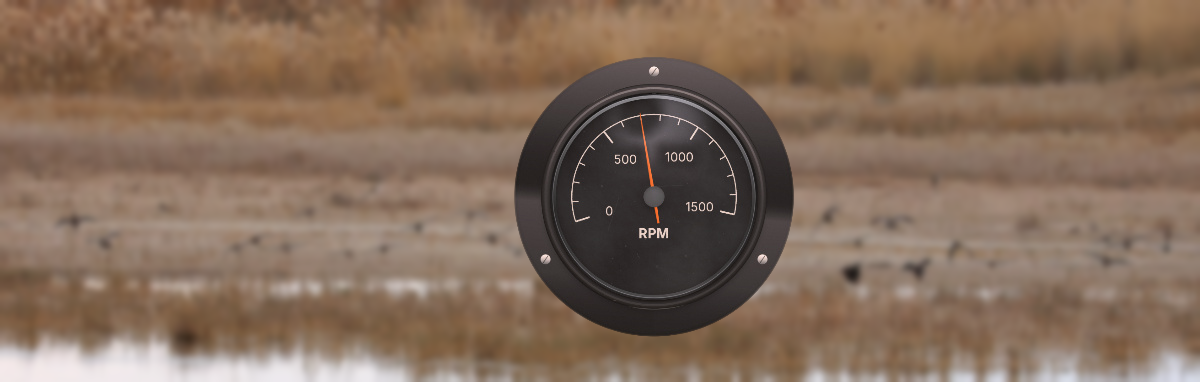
700 rpm
